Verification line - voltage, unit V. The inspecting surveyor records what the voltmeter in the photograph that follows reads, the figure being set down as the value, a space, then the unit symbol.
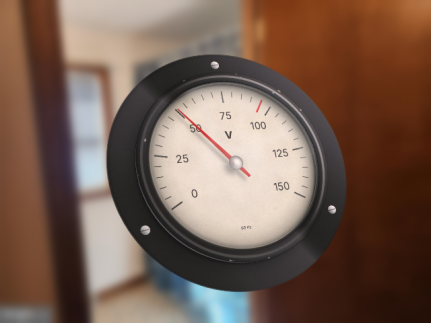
50 V
